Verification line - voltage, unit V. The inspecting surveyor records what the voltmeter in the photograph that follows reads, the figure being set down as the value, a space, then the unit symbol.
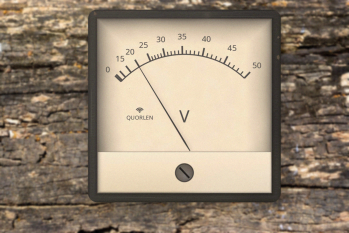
20 V
